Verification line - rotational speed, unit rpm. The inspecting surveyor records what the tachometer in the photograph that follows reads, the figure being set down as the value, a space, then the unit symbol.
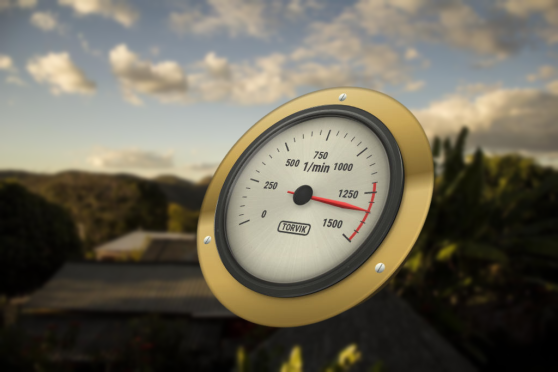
1350 rpm
